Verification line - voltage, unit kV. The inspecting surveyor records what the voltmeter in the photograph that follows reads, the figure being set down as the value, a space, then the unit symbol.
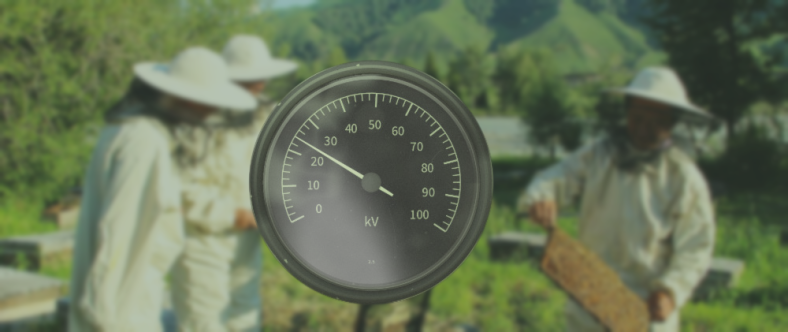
24 kV
